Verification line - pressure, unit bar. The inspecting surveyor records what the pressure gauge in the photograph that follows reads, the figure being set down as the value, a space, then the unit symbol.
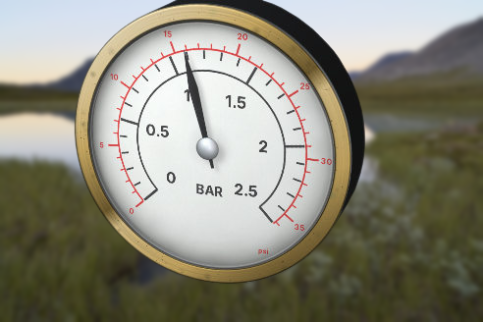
1.1 bar
